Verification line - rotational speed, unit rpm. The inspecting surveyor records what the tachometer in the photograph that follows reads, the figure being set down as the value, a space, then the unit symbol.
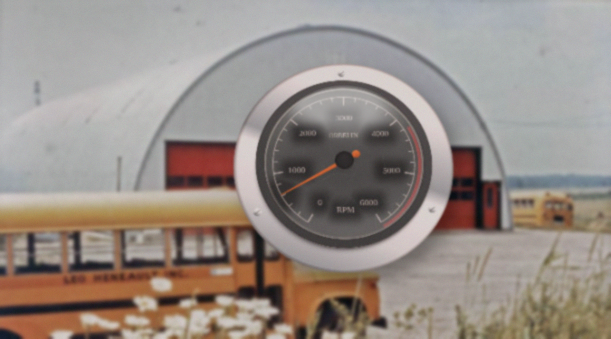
600 rpm
